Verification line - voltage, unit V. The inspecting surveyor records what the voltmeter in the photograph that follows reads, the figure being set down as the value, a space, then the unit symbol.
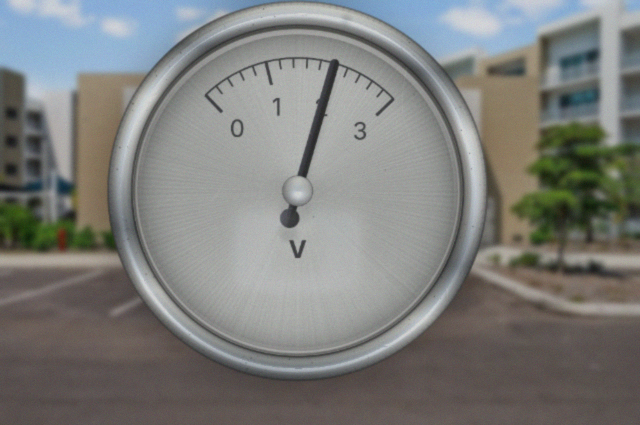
2 V
